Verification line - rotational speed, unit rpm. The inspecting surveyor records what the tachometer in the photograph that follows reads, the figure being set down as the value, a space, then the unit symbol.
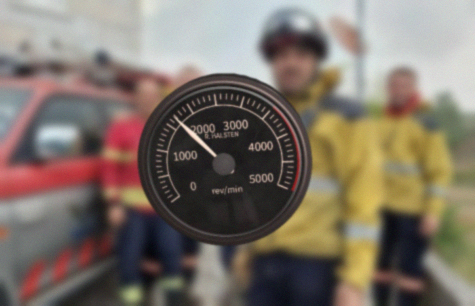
1700 rpm
